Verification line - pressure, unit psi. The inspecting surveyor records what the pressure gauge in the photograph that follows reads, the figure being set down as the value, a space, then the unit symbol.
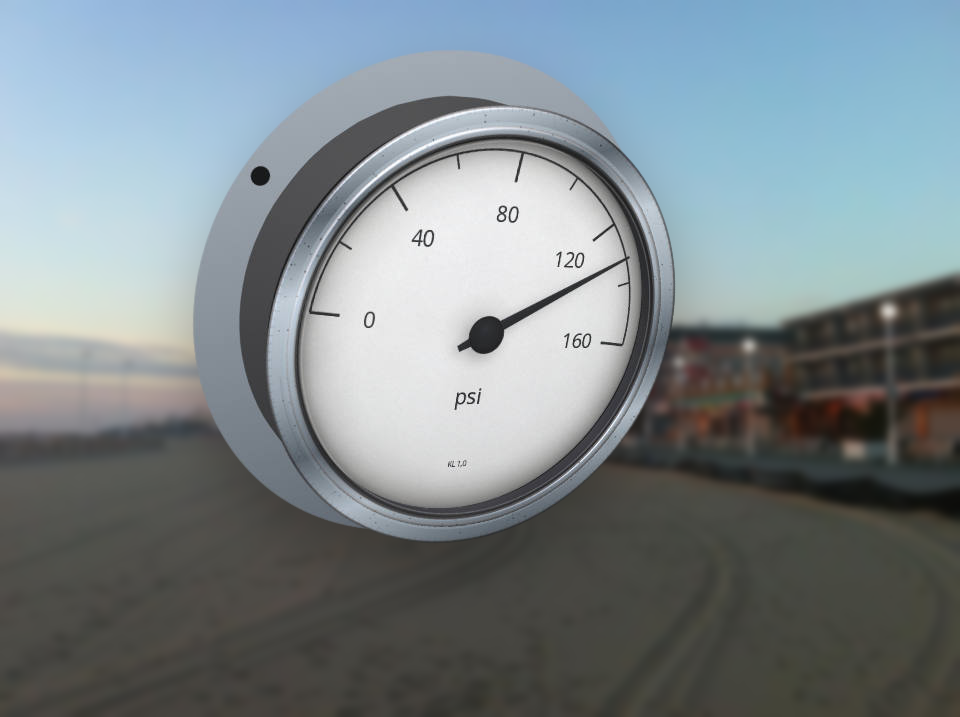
130 psi
